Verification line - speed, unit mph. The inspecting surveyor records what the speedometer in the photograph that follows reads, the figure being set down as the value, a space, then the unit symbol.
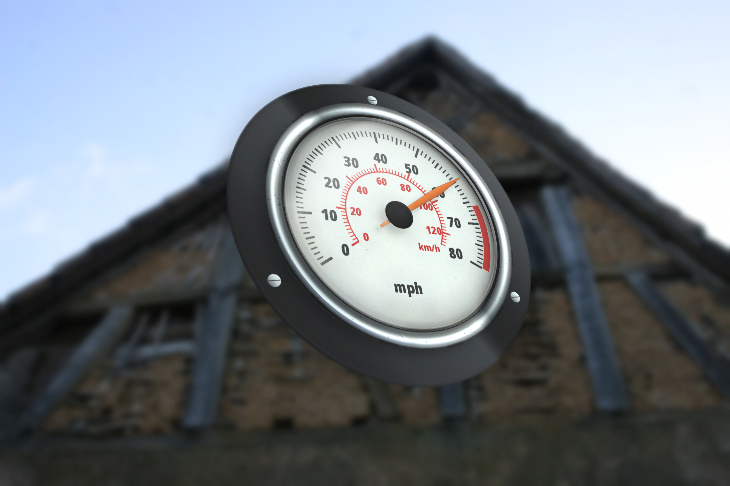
60 mph
